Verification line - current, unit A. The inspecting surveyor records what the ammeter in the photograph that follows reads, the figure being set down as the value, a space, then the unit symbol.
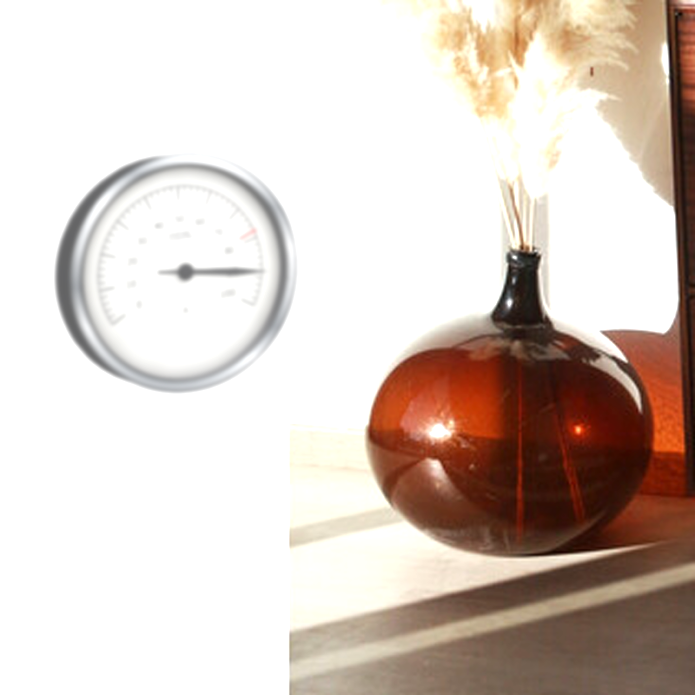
90 A
